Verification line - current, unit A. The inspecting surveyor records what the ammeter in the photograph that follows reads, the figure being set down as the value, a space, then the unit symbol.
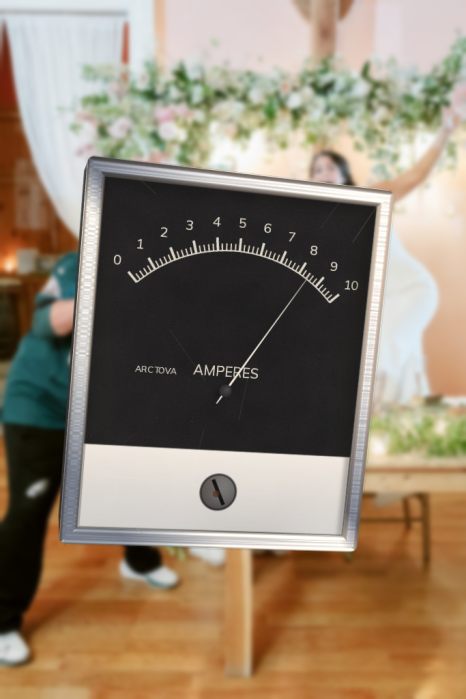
8.4 A
